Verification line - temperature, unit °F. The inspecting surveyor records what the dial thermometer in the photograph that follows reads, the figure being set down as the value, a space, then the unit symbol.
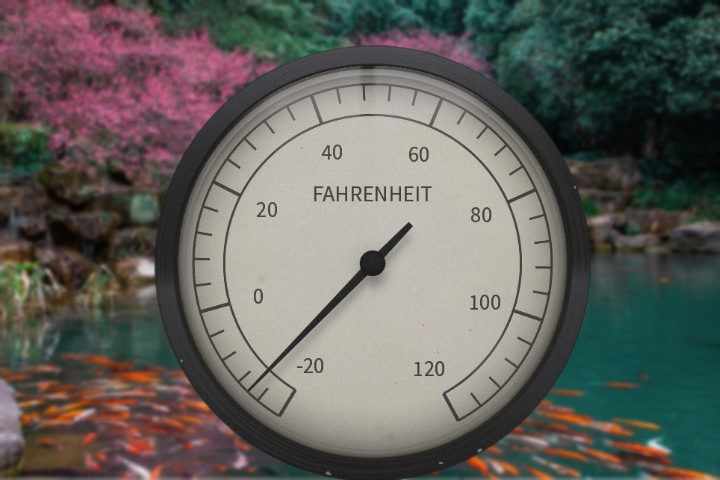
-14 °F
